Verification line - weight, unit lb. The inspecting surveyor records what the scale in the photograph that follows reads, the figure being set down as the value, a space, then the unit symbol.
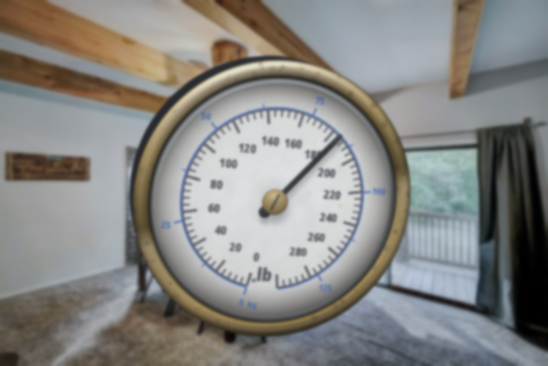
184 lb
